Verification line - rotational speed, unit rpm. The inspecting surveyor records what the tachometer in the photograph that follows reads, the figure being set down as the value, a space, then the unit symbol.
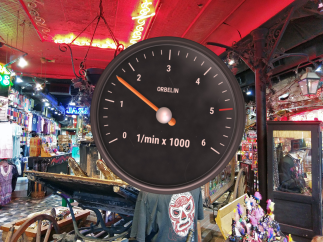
1600 rpm
